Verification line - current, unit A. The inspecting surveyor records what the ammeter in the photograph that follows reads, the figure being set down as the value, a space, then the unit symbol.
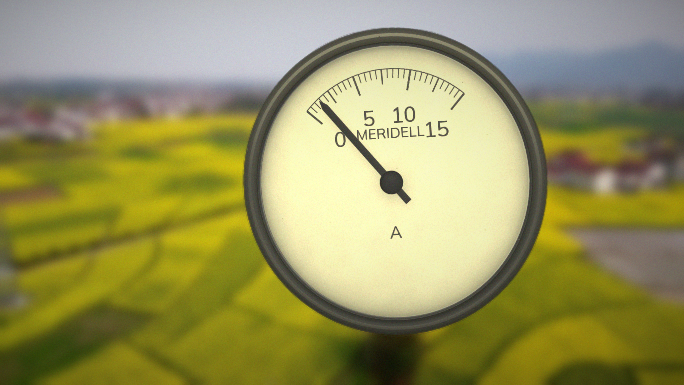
1.5 A
